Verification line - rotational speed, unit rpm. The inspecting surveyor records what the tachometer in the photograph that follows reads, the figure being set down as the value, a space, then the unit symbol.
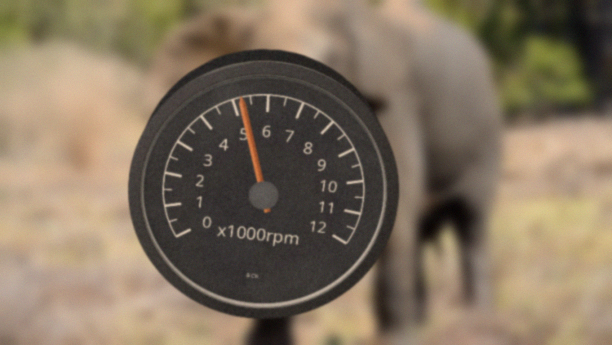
5250 rpm
